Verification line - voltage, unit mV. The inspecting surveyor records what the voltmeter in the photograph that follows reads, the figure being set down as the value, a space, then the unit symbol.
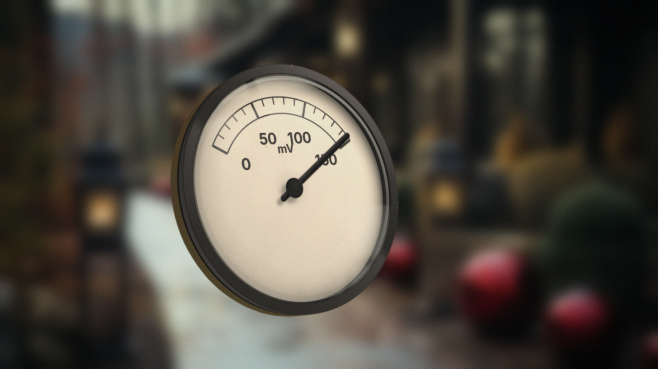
145 mV
